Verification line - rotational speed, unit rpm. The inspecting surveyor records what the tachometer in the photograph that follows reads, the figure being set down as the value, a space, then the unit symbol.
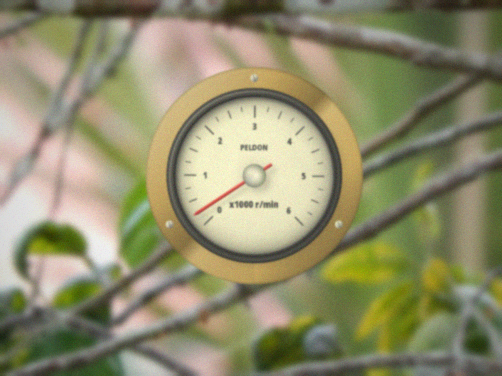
250 rpm
